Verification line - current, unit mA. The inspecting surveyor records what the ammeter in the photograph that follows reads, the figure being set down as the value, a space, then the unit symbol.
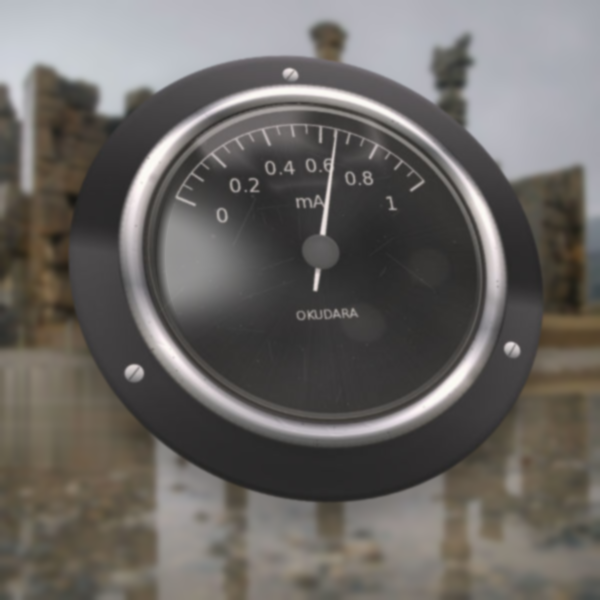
0.65 mA
